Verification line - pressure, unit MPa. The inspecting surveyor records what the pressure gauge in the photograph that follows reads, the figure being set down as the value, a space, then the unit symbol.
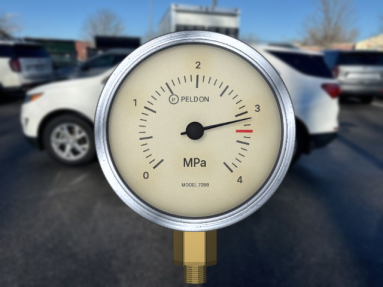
3.1 MPa
